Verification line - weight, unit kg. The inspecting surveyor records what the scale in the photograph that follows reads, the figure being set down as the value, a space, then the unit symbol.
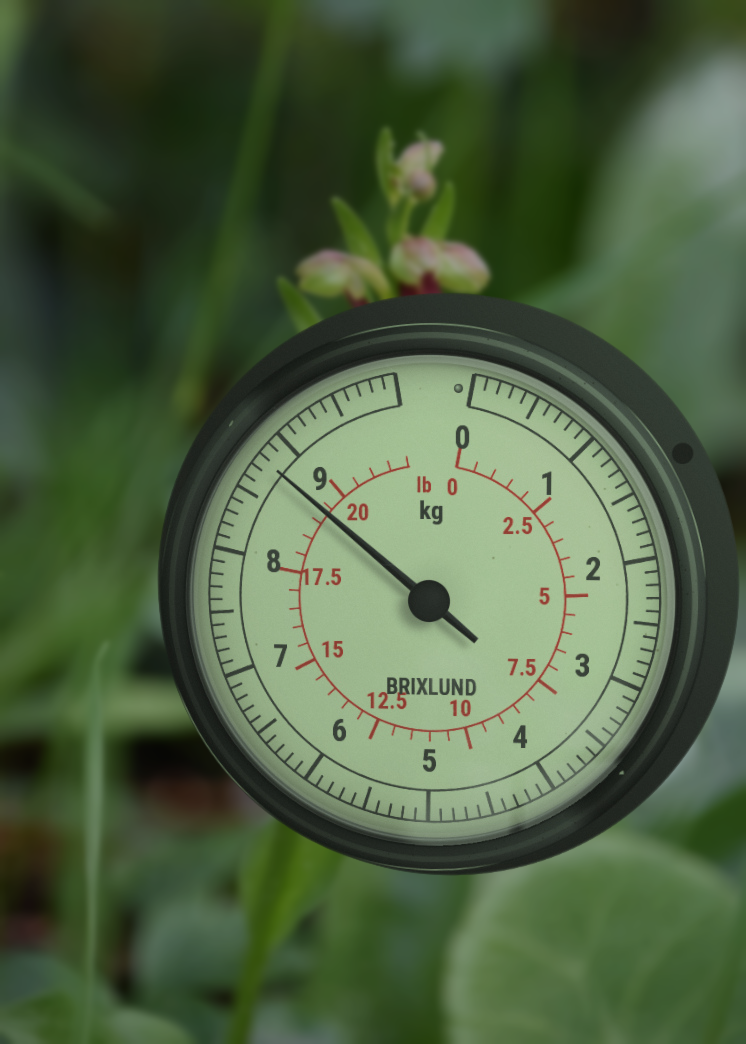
8.8 kg
